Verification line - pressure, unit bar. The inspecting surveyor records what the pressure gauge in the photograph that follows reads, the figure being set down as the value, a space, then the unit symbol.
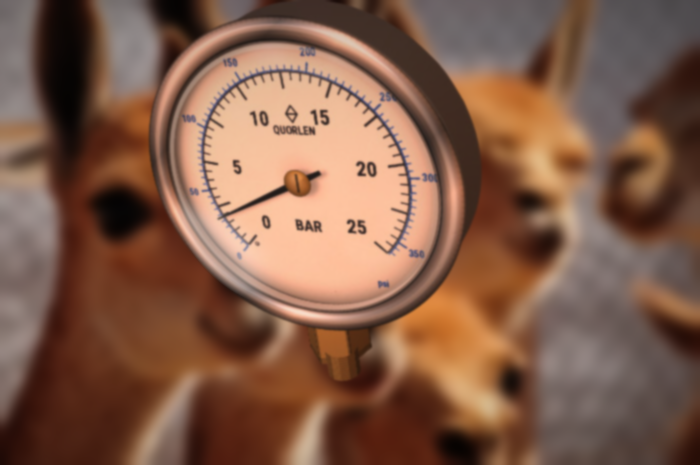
2 bar
